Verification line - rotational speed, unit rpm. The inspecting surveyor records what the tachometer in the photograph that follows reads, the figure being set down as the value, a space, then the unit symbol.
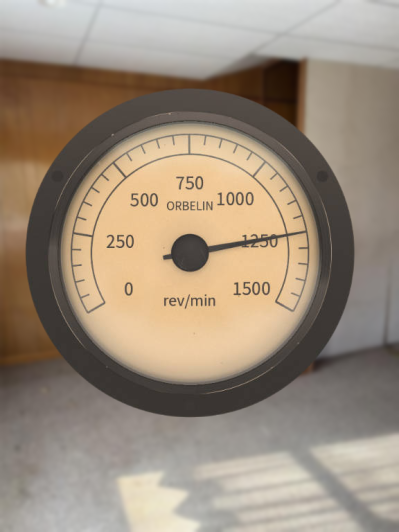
1250 rpm
